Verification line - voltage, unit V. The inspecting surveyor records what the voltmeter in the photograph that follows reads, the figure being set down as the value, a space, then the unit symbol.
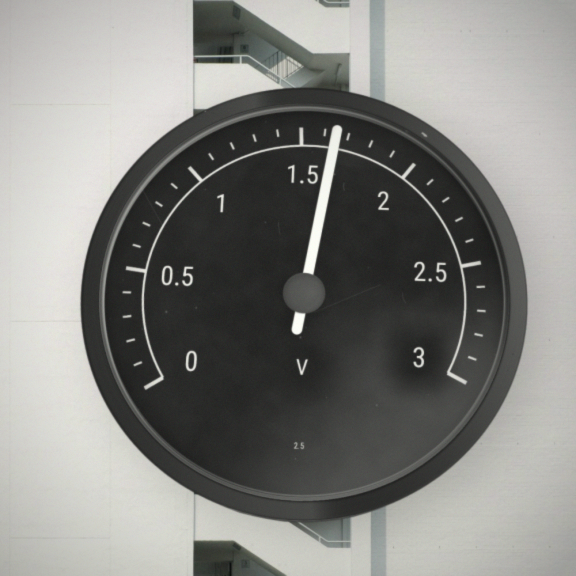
1.65 V
